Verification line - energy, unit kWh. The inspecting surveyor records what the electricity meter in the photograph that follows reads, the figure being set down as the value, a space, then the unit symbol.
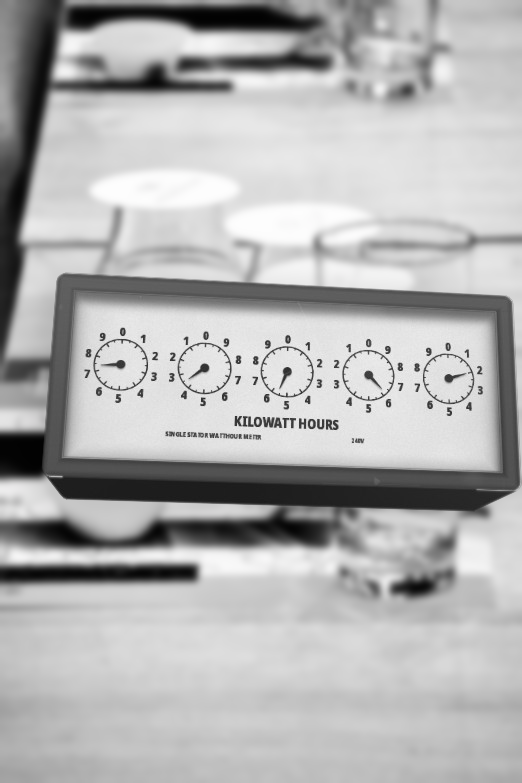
73562 kWh
